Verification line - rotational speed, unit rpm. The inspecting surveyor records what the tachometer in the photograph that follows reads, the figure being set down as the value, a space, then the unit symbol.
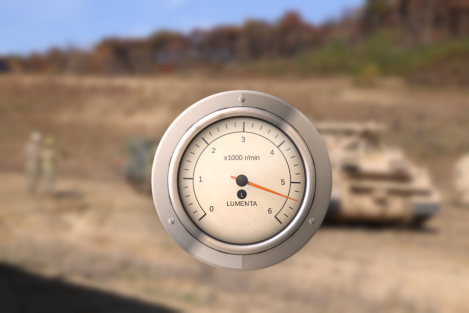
5400 rpm
